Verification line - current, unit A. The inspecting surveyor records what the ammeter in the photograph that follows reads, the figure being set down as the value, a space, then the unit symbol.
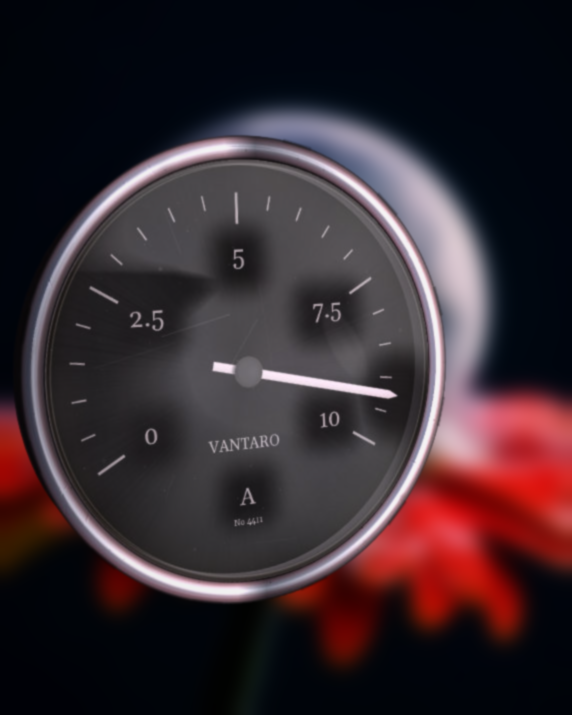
9.25 A
